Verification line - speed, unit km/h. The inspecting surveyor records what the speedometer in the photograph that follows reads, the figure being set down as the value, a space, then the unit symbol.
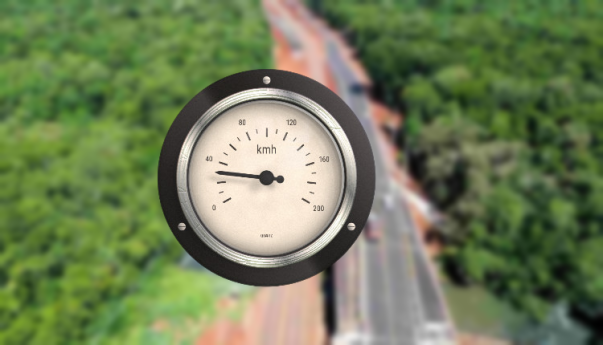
30 km/h
